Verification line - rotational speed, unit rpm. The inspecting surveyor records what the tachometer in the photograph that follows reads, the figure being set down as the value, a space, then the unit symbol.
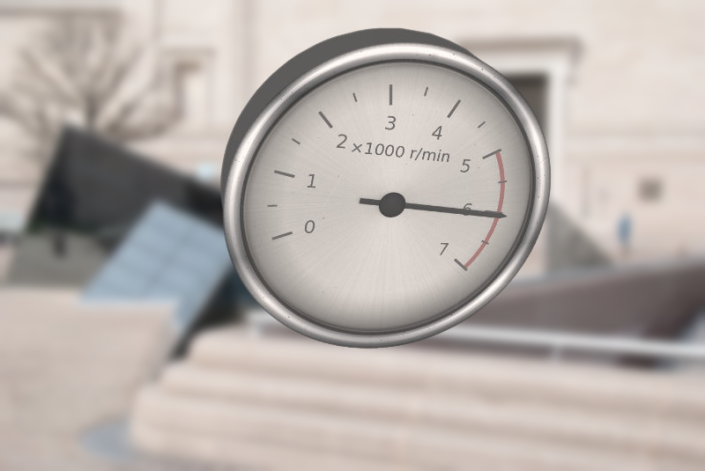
6000 rpm
